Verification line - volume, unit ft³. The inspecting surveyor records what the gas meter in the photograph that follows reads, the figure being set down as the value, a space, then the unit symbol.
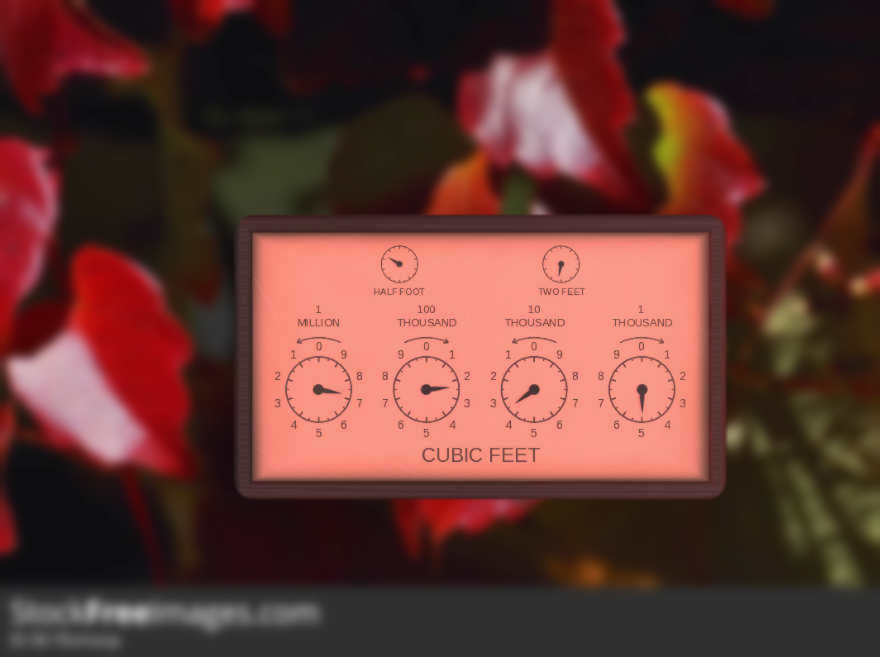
723500 ft³
